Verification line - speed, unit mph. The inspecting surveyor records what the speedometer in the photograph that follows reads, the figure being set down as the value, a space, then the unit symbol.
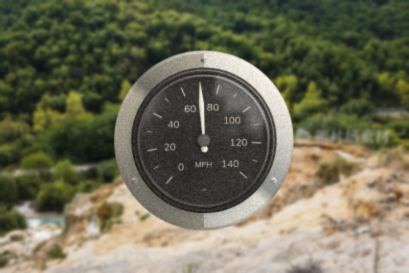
70 mph
